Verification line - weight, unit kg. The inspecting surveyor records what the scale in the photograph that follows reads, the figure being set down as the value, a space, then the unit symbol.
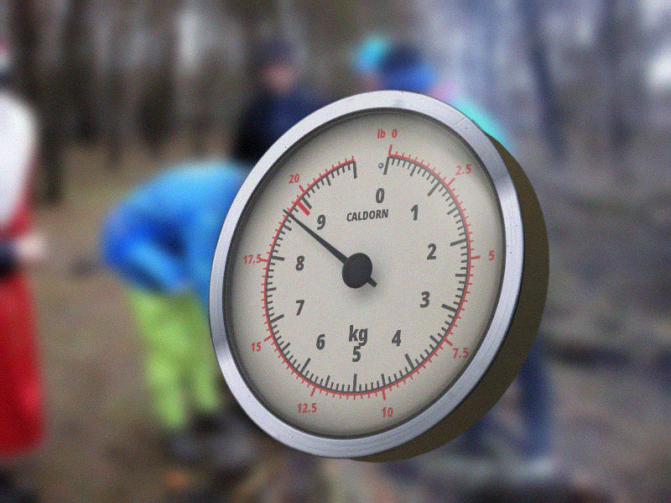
8.7 kg
